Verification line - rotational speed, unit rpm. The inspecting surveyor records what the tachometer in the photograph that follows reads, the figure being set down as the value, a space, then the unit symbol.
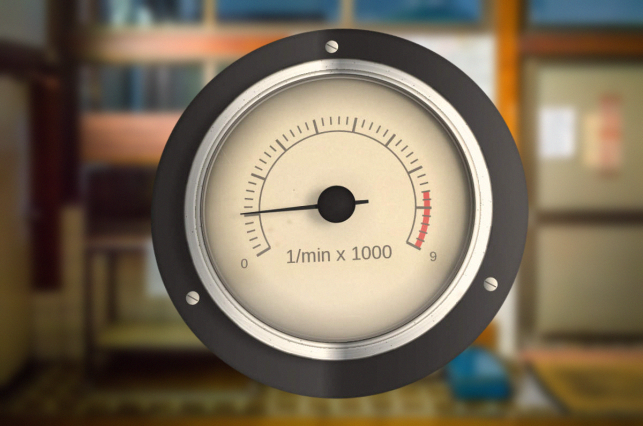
1000 rpm
